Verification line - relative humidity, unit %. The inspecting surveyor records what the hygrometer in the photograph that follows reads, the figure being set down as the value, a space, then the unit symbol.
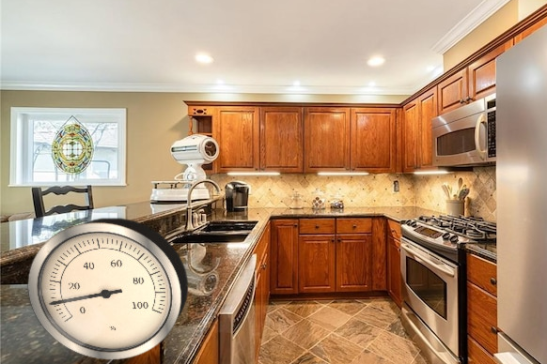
10 %
